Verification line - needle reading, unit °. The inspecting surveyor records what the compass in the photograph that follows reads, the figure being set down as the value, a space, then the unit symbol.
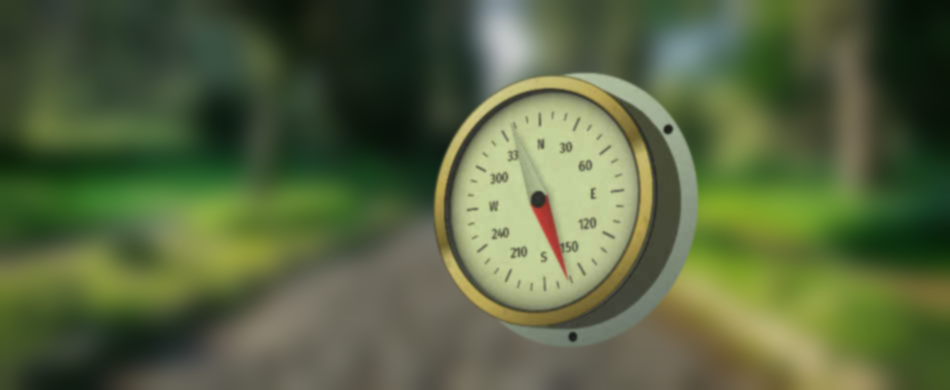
160 °
